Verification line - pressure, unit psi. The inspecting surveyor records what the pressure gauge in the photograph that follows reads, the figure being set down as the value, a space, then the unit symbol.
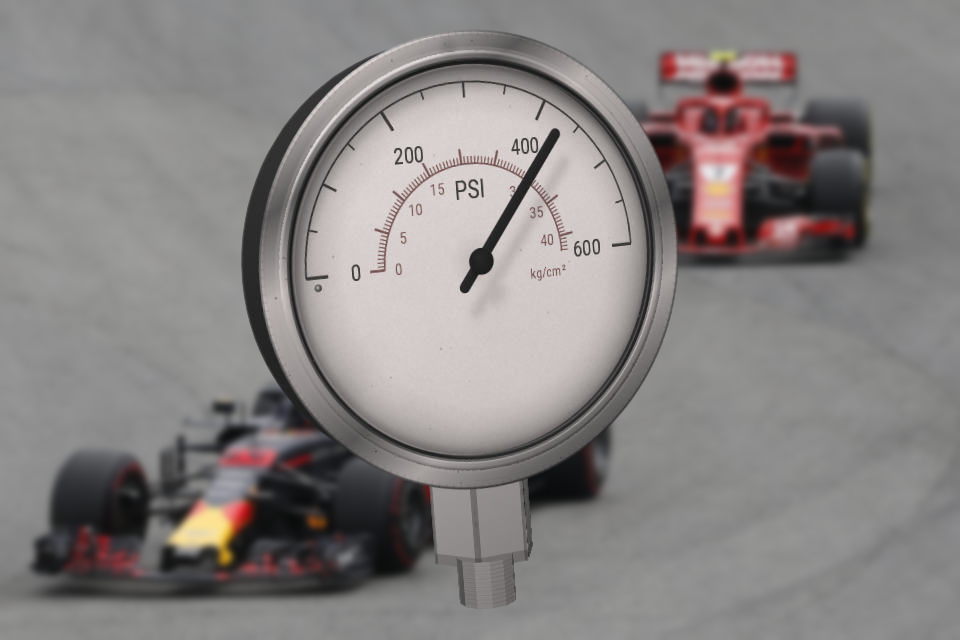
425 psi
